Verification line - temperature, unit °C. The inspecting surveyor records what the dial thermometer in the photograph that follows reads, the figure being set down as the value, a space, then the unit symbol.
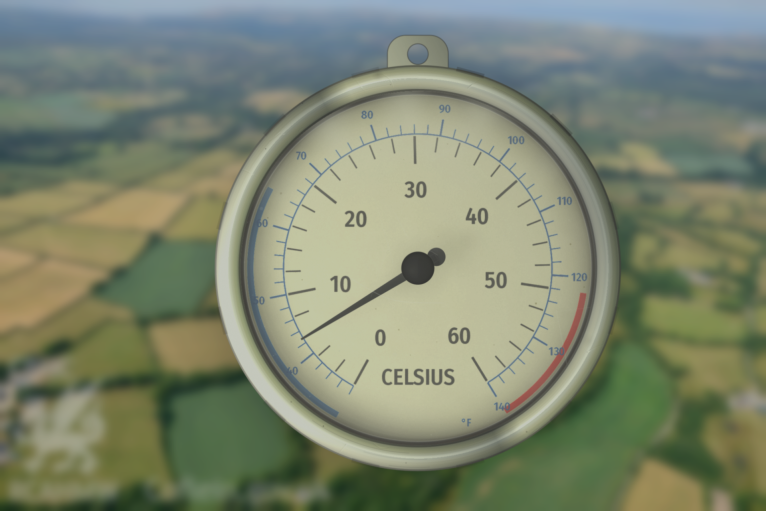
6 °C
